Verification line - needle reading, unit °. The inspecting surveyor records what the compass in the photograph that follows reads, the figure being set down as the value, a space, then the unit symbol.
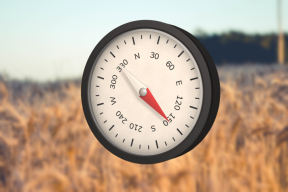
150 °
